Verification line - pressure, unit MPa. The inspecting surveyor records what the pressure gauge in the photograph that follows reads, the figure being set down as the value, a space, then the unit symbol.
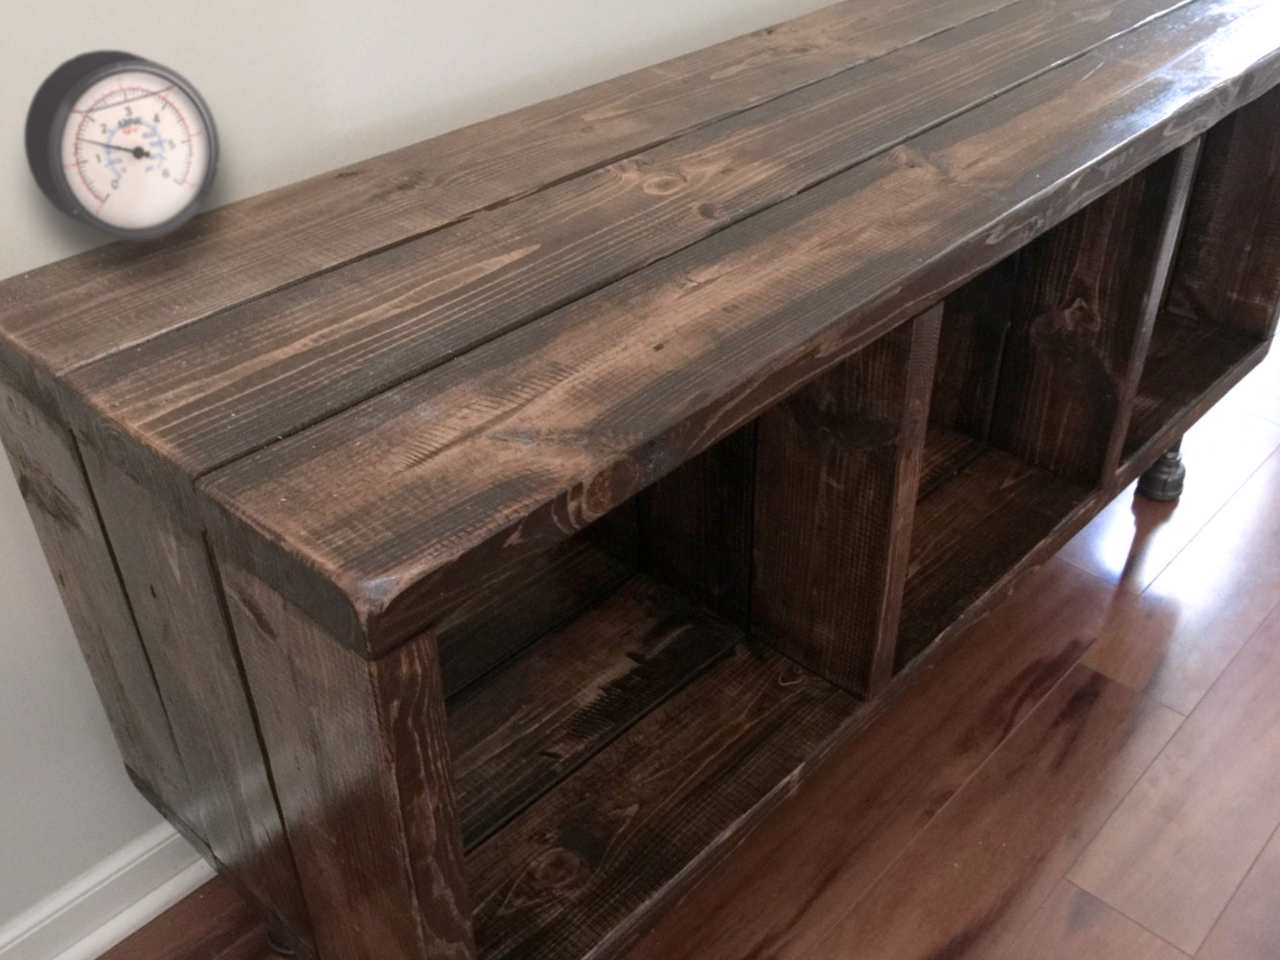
1.5 MPa
